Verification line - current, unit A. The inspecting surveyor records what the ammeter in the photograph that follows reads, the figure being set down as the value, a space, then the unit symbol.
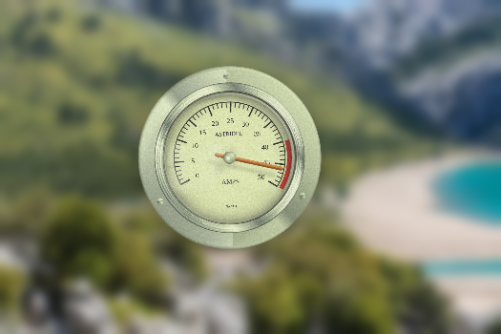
46 A
